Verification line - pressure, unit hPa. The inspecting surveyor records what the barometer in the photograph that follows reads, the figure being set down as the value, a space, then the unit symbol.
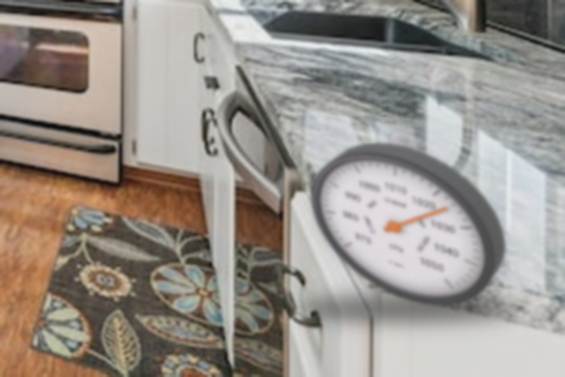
1024 hPa
